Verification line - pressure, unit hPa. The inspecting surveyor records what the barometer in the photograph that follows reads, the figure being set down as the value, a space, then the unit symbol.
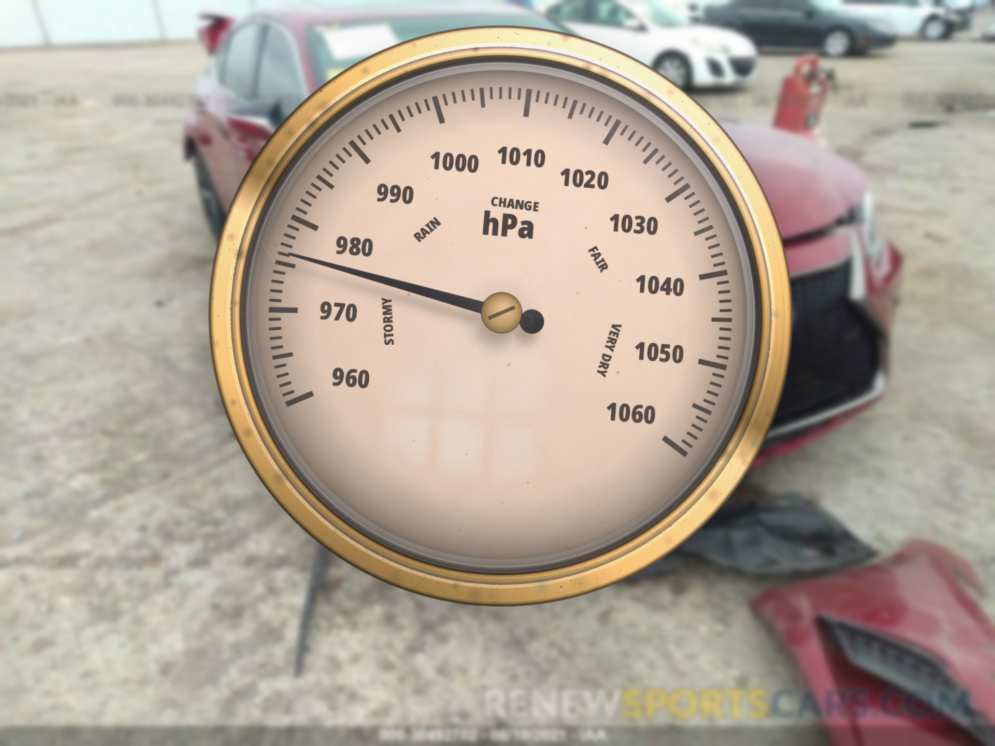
976 hPa
